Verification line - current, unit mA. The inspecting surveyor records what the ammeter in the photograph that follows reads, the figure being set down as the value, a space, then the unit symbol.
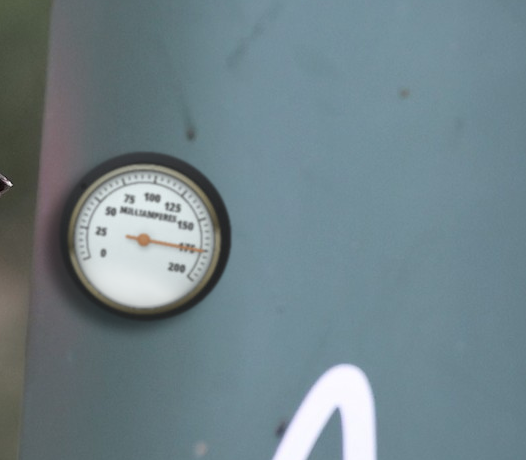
175 mA
